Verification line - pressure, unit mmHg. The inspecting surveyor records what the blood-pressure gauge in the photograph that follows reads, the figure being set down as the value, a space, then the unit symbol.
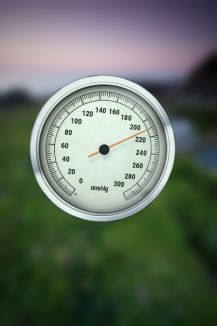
210 mmHg
